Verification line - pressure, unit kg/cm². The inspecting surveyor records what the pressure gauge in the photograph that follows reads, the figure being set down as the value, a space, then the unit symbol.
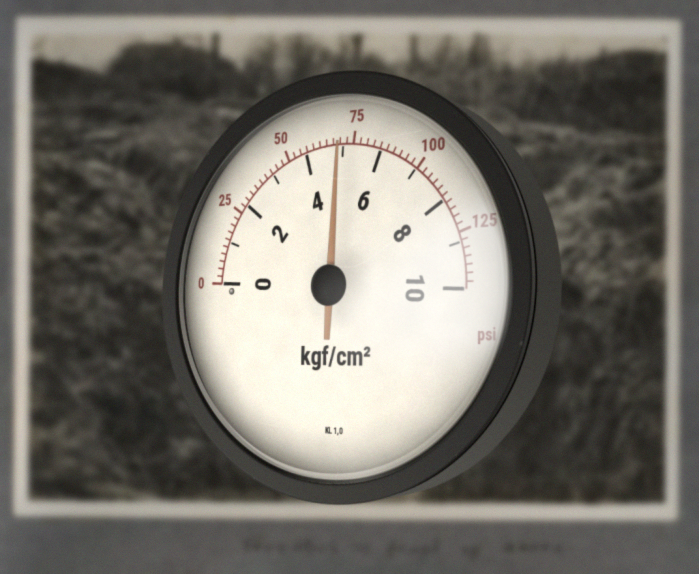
5 kg/cm²
